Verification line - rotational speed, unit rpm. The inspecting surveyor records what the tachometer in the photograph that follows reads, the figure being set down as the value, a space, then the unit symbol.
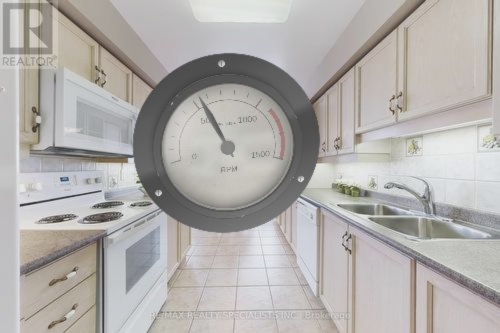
550 rpm
